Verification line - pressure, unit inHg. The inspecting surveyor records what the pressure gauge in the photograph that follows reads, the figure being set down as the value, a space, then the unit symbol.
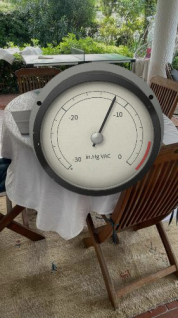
-12 inHg
